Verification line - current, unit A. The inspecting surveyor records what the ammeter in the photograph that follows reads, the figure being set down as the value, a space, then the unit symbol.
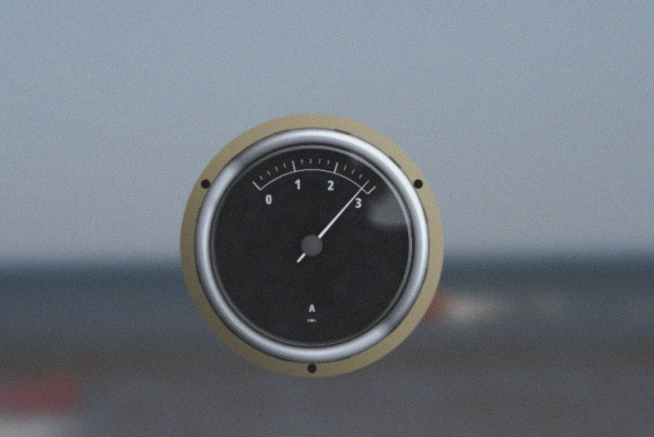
2.8 A
